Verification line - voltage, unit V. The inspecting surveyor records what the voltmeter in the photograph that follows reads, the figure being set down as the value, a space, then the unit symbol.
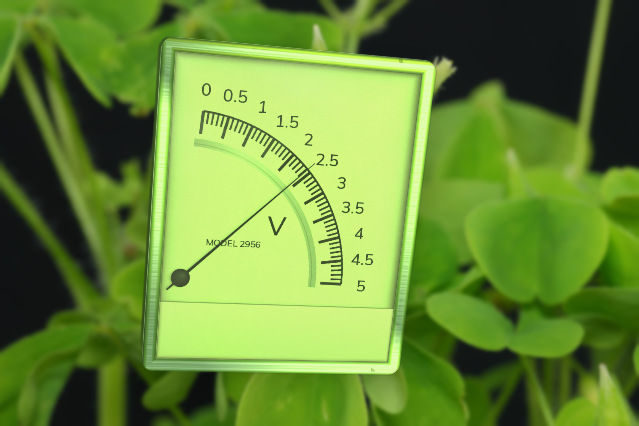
2.4 V
